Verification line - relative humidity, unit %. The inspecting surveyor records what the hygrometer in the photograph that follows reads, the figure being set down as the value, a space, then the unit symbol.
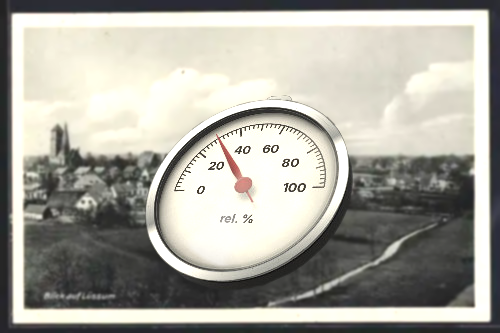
30 %
